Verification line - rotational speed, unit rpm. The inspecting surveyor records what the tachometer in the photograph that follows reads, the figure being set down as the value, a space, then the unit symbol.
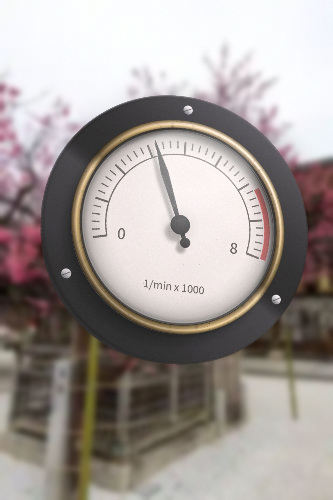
3200 rpm
